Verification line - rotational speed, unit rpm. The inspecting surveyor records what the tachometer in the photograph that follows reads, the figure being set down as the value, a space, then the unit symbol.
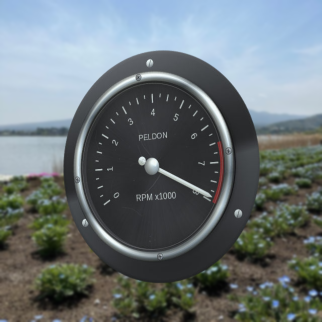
7875 rpm
